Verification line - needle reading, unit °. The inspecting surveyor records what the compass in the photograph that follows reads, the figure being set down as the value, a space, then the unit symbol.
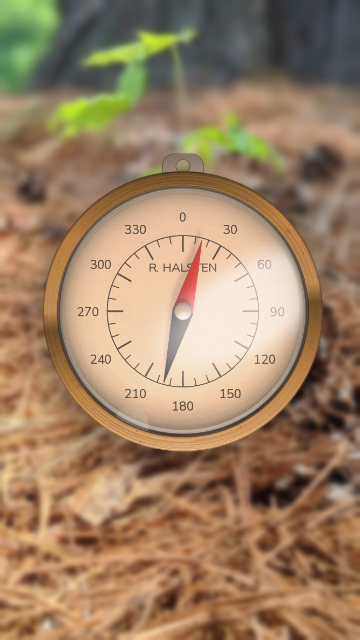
15 °
